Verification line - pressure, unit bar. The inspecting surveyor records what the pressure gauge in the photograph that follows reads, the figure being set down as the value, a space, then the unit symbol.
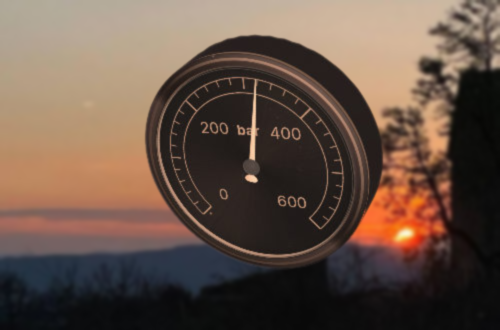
320 bar
